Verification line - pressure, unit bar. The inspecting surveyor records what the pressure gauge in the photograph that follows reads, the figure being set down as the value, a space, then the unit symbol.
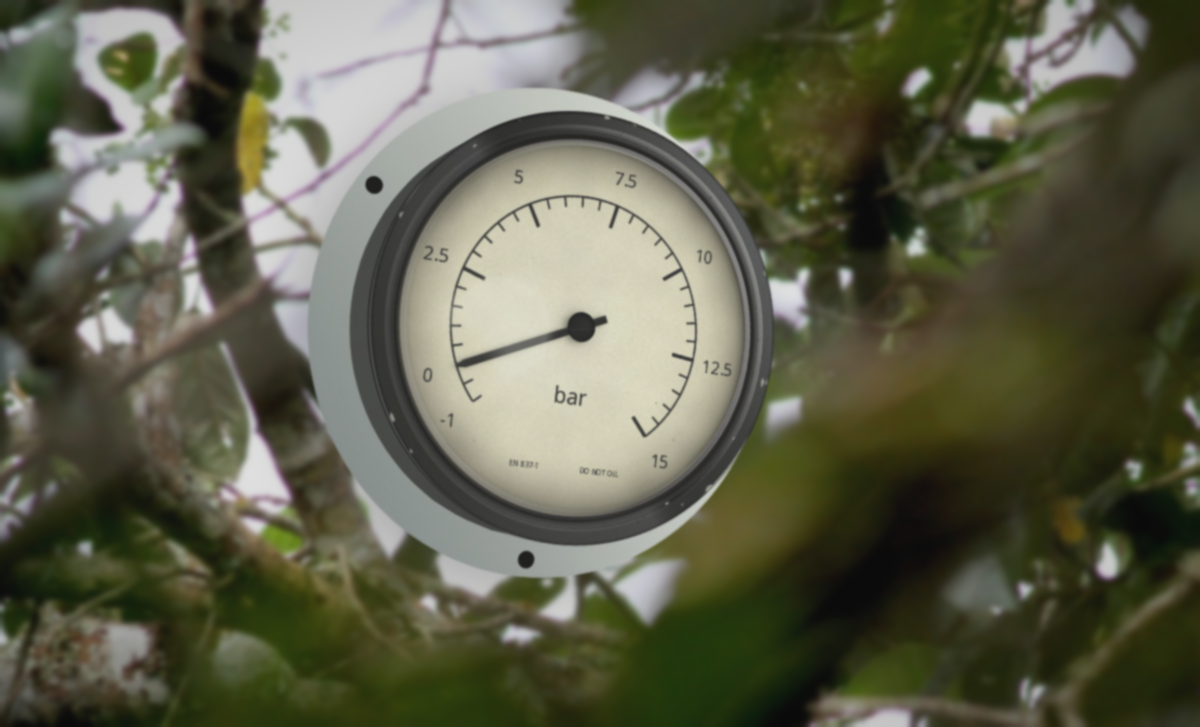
0 bar
